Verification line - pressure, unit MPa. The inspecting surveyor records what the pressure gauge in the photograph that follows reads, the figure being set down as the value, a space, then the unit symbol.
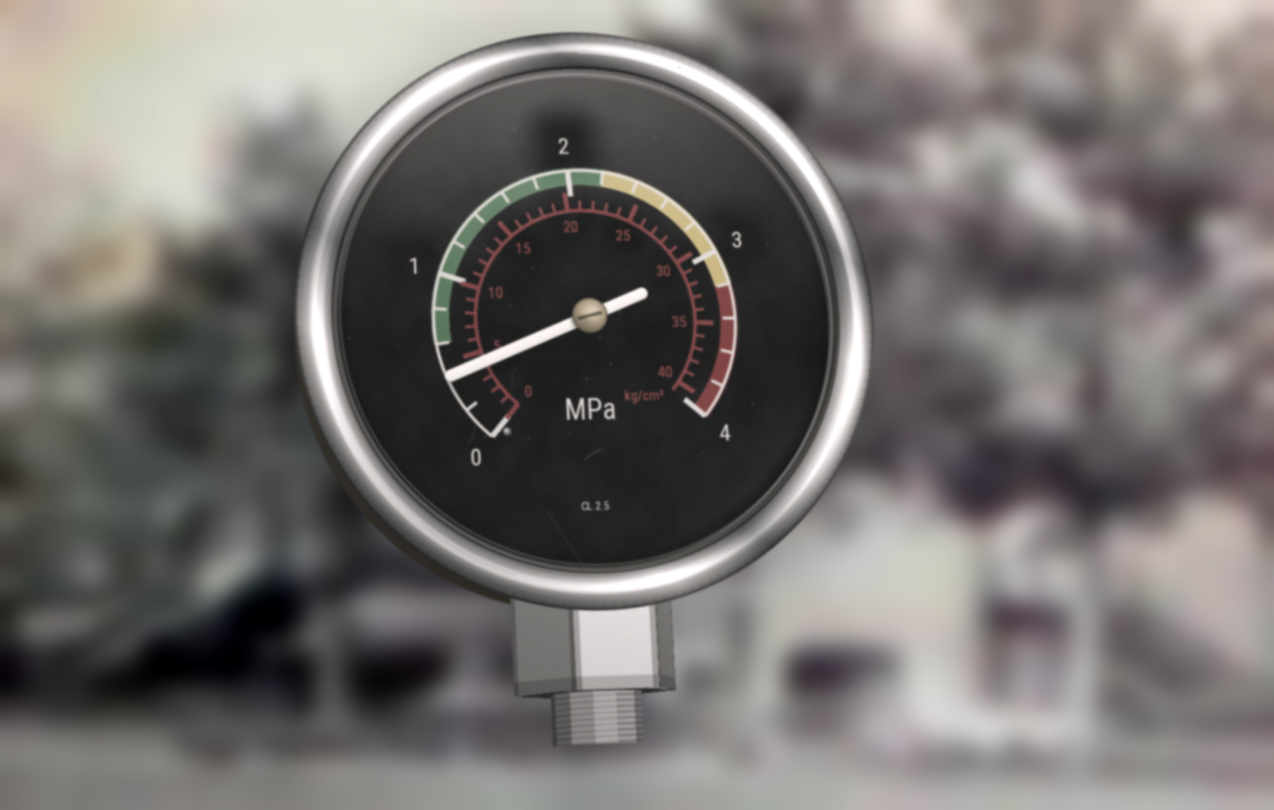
0.4 MPa
